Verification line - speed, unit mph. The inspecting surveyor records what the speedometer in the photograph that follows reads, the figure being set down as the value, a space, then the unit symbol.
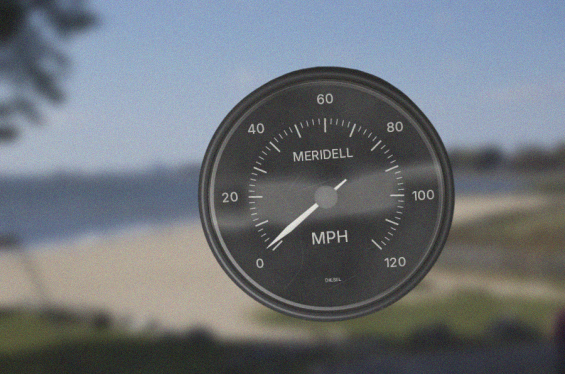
2 mph
